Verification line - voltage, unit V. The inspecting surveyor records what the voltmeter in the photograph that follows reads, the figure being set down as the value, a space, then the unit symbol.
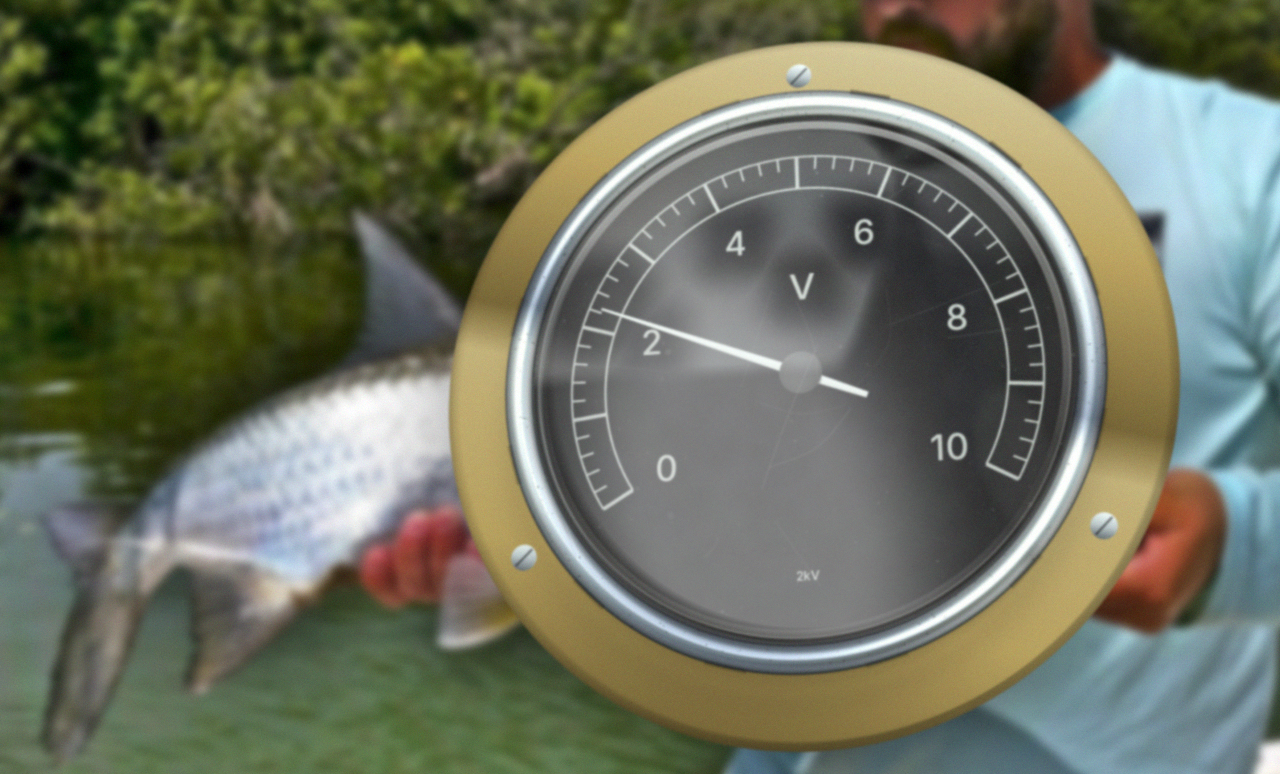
2.2 V
